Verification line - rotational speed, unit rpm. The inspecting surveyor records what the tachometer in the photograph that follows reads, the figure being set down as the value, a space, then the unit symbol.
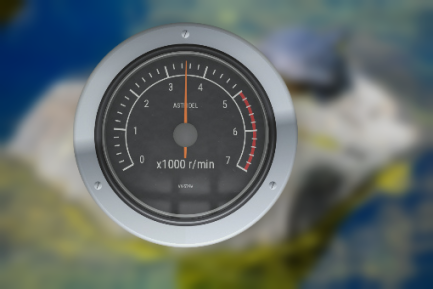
3500 rpm
